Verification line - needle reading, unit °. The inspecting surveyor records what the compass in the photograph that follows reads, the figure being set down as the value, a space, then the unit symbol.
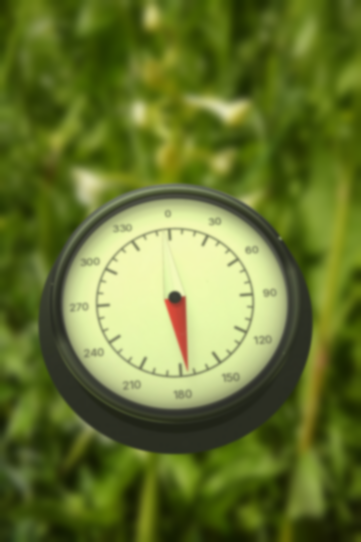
175 °
